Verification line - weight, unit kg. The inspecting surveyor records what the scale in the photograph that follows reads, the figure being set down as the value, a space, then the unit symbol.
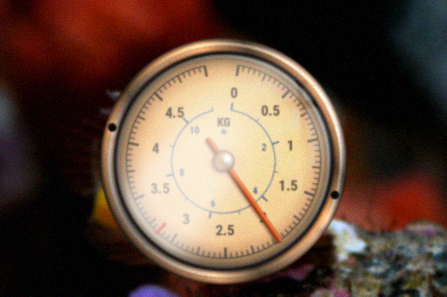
2 kg
